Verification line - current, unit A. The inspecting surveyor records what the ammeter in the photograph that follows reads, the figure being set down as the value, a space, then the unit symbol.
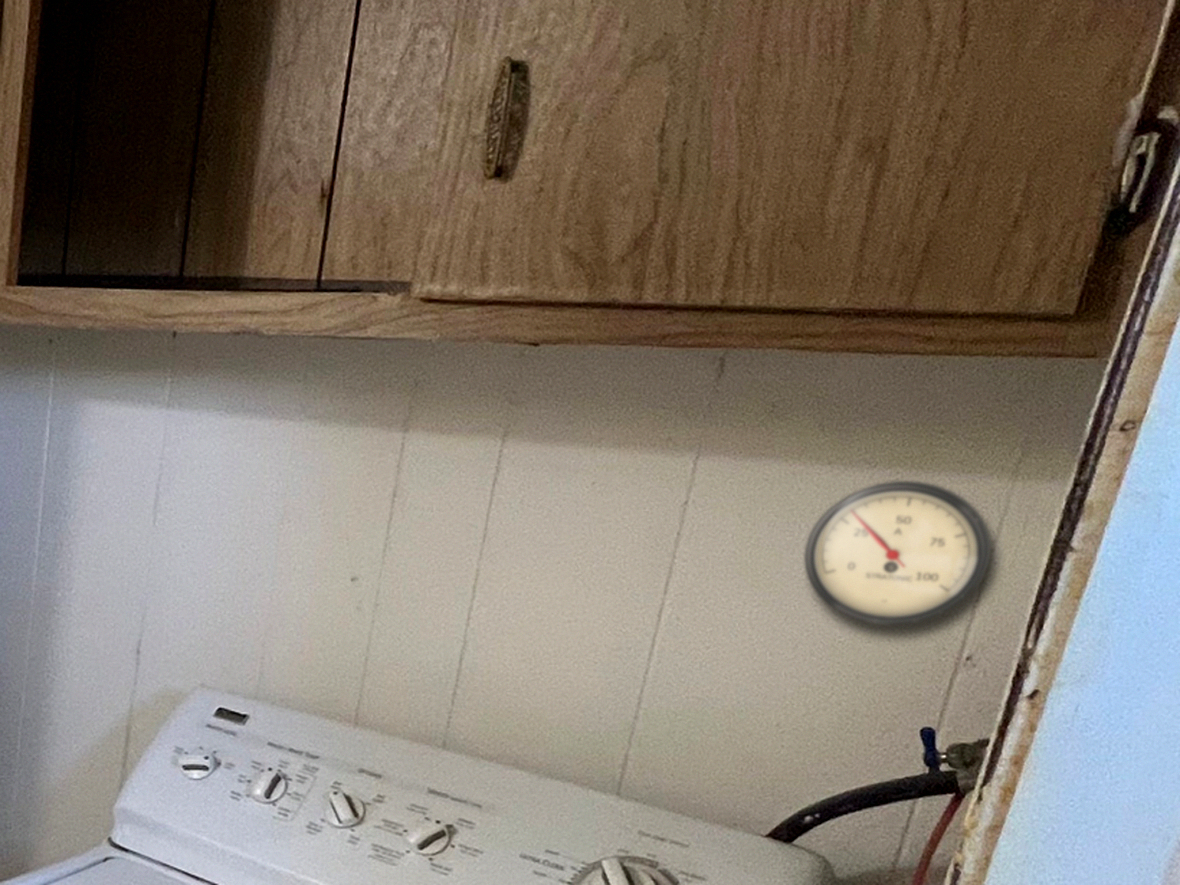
30 A
